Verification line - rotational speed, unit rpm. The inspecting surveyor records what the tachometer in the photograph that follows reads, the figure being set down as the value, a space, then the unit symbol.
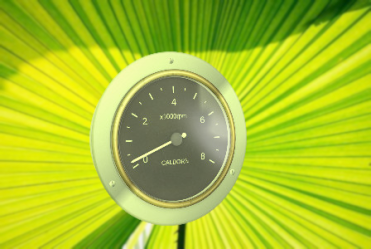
250 rpm
